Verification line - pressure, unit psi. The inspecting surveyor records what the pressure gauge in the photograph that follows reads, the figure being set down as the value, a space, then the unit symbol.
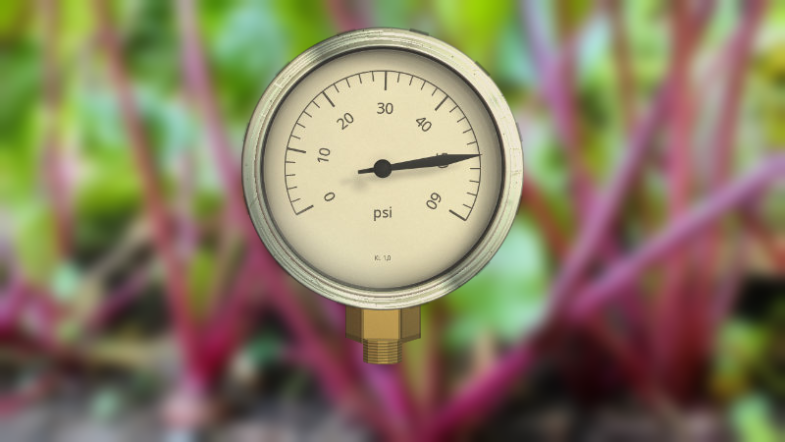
50 psi
